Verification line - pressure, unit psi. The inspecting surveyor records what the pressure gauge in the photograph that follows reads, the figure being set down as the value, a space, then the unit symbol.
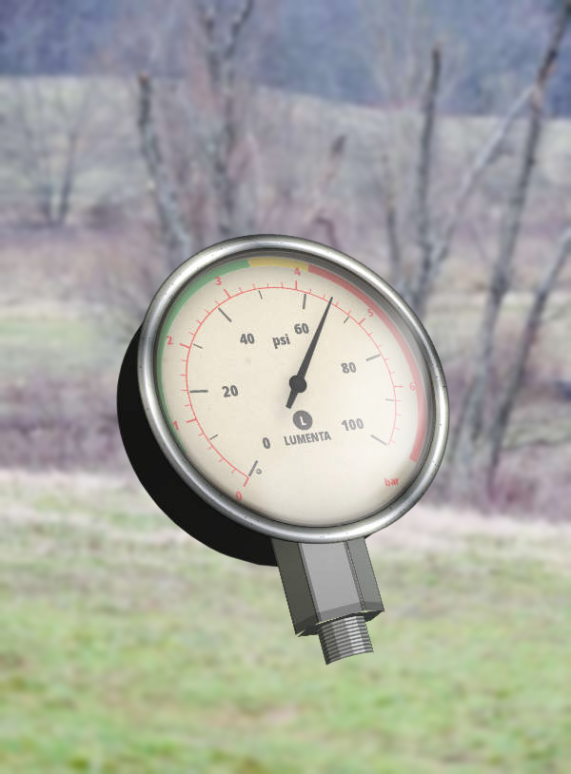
65 psi
